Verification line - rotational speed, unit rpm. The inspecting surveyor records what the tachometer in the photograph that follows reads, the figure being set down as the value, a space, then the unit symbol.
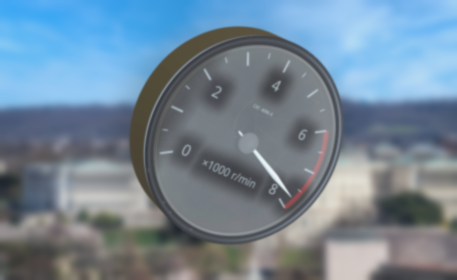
7750 rpm
